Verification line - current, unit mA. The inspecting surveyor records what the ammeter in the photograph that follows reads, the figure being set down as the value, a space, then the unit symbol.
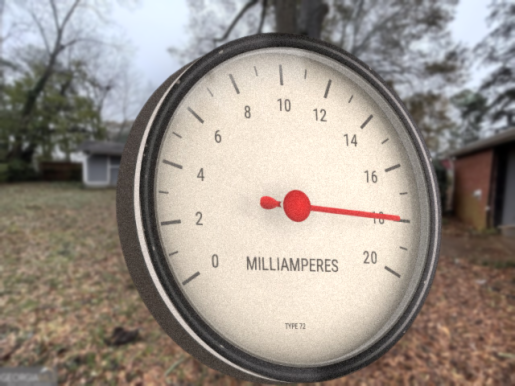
18 mA
